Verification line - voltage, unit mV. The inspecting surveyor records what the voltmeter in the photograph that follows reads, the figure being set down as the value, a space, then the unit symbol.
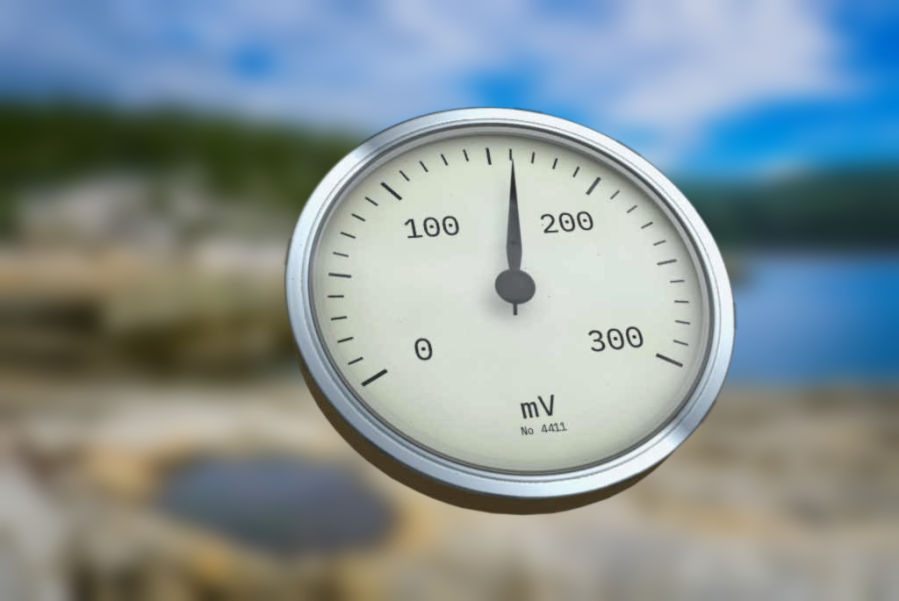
160 mV
